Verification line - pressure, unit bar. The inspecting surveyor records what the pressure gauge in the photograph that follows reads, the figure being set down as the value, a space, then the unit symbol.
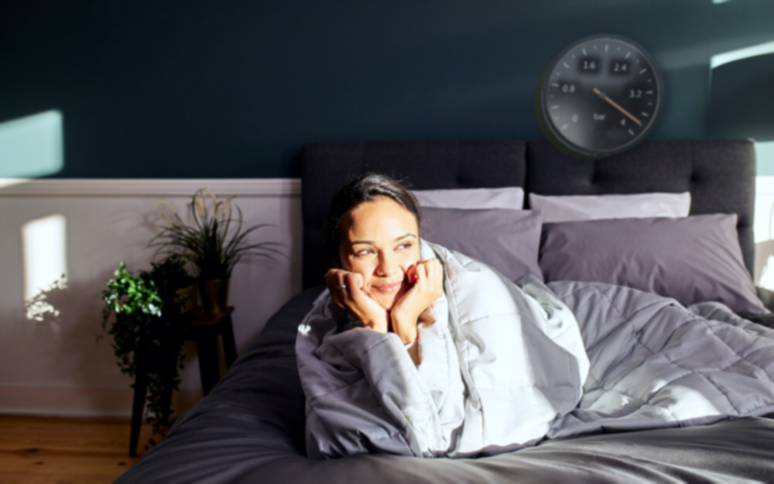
3.8 bar
